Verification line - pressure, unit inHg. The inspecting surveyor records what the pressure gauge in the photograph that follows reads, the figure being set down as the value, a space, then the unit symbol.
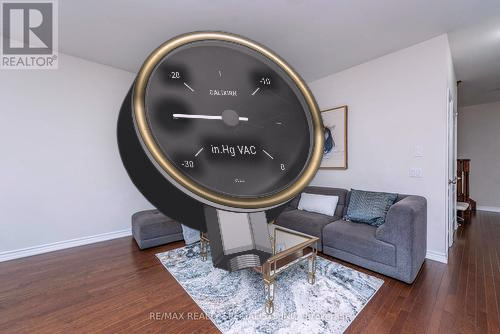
-25 inHg
